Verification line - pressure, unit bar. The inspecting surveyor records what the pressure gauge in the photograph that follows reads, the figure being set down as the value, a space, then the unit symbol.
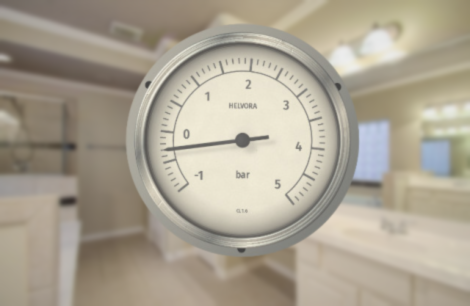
-0.3 bar
